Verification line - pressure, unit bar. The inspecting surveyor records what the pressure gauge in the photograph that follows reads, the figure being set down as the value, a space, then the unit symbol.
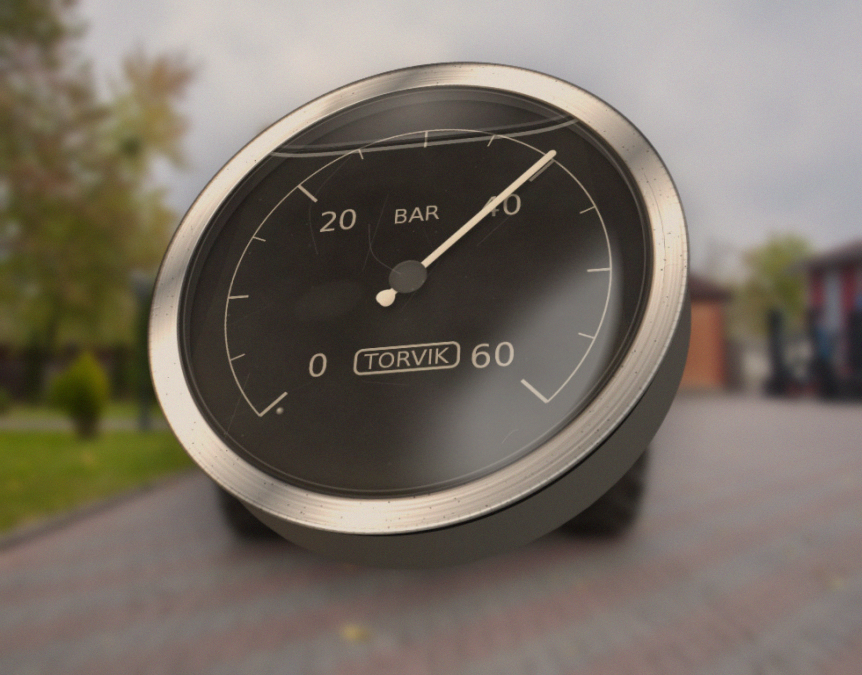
40 bar
